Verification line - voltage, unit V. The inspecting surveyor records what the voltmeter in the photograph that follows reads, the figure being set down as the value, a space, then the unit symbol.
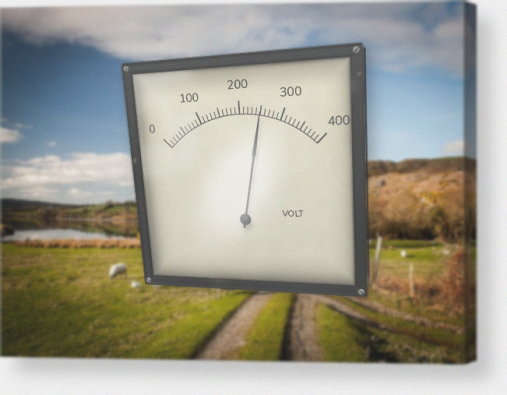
250 V
